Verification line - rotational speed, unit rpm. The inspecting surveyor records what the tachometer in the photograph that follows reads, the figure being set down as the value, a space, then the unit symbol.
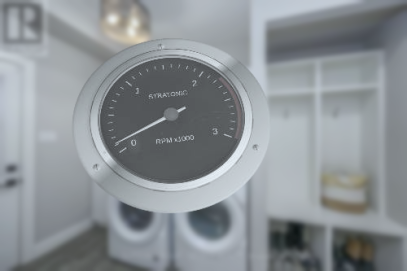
100 rpm
